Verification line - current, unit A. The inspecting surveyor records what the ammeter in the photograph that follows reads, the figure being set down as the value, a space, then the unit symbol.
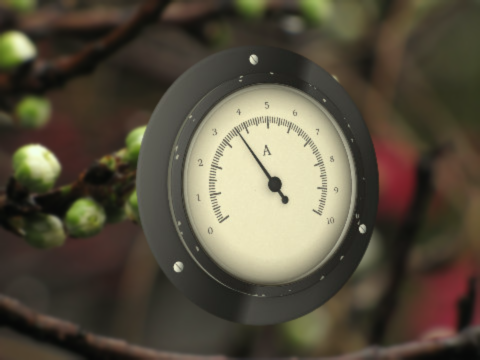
3.5 A
